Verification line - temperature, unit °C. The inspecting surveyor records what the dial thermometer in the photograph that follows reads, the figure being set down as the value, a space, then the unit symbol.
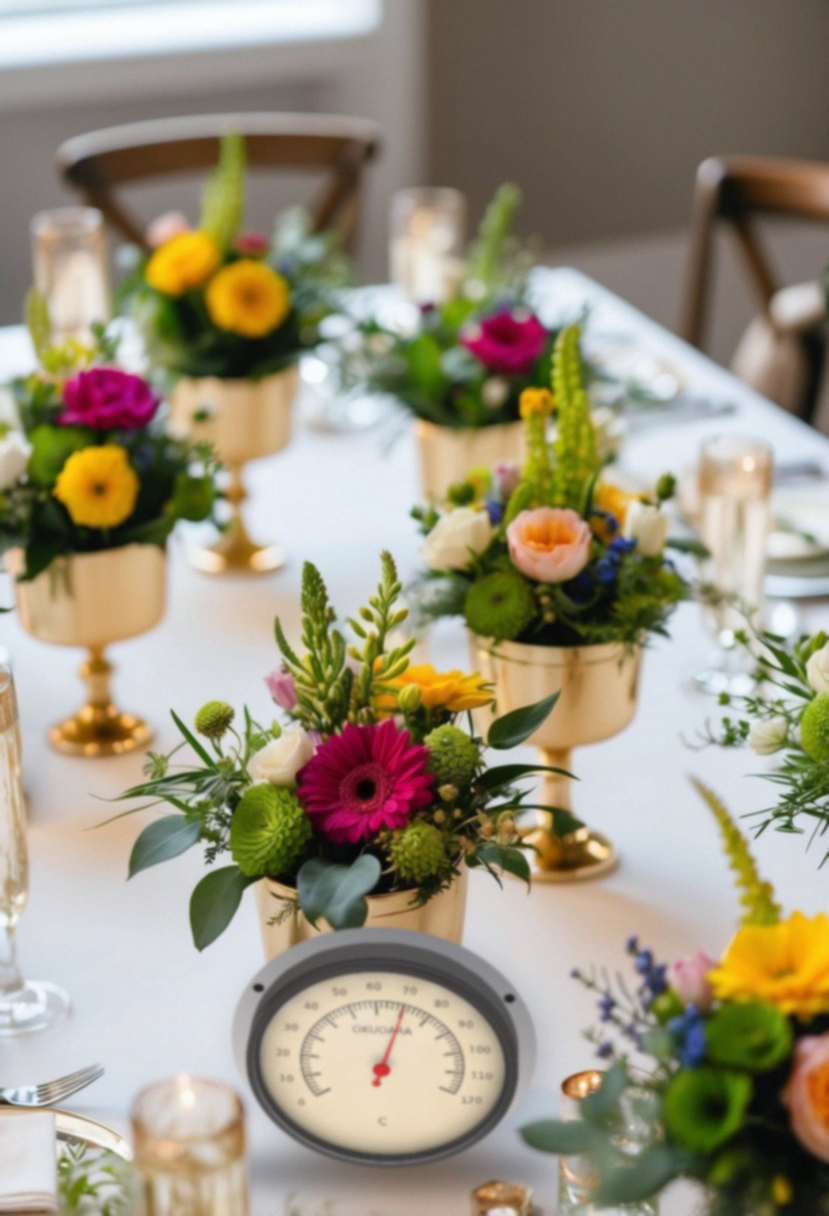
70 °C
